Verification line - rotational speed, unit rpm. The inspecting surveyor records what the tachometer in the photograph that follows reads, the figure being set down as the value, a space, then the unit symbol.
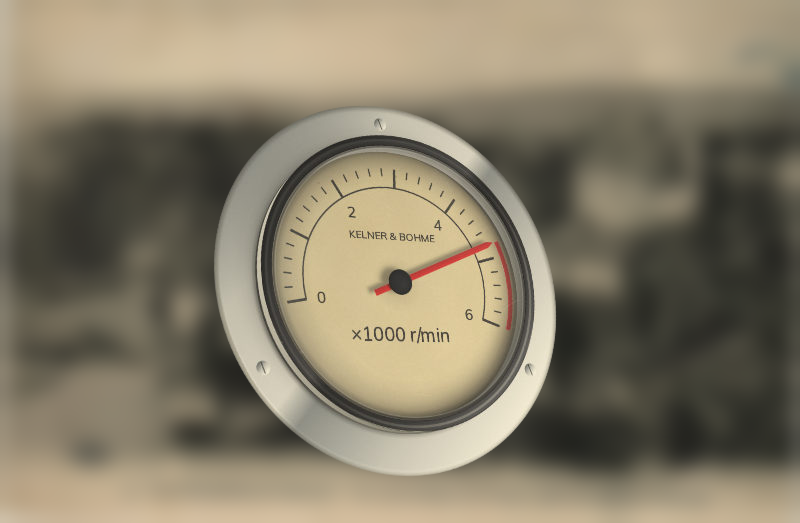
4800 rpm
